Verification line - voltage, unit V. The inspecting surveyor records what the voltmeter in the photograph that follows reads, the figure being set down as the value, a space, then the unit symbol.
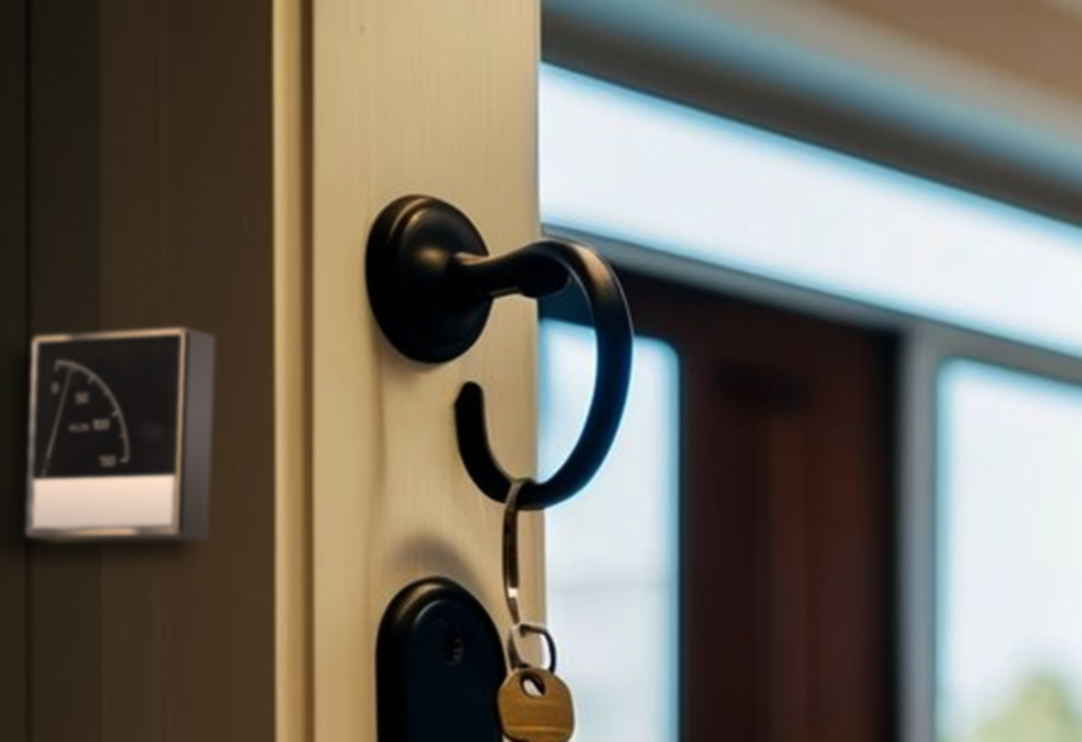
25 V
